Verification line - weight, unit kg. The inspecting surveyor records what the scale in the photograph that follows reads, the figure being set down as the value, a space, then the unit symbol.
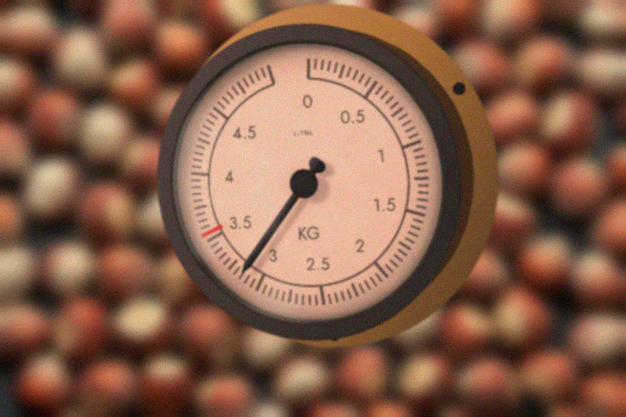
3.15 kg
